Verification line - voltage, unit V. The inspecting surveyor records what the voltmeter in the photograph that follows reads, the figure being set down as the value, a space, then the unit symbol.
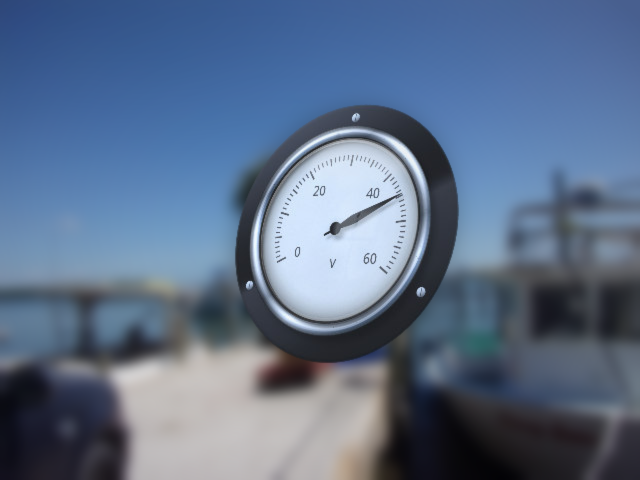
45 V
